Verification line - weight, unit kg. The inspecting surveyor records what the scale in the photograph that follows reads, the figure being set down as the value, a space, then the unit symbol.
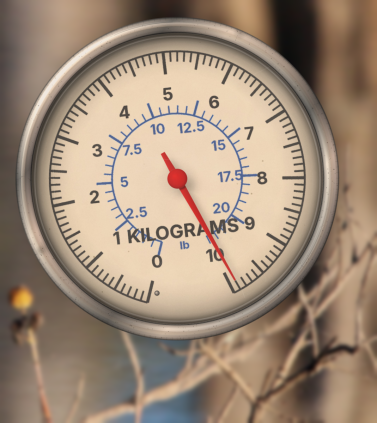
9.9 kg
